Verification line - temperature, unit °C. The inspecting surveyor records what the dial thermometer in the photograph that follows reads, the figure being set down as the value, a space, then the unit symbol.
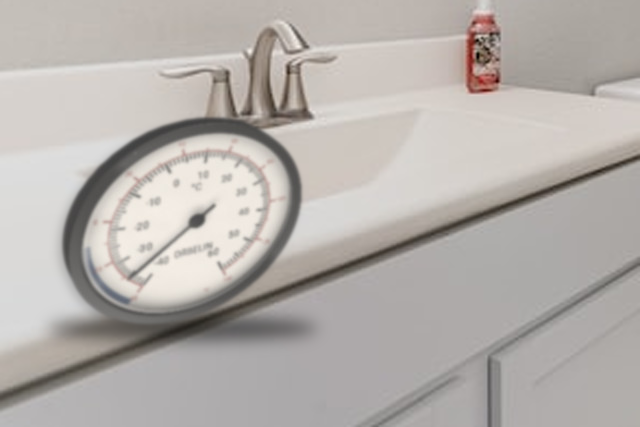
-35 °C
